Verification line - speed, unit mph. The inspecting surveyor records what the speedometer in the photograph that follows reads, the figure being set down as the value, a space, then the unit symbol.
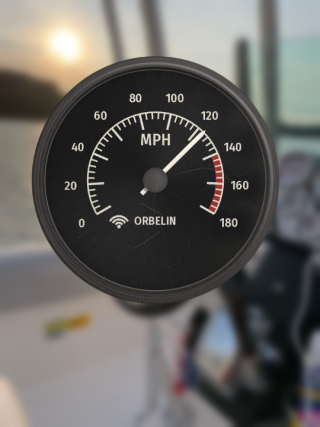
124 mph
